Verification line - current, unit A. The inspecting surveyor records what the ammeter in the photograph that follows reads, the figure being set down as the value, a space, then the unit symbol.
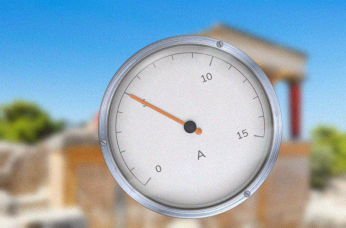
5 A
